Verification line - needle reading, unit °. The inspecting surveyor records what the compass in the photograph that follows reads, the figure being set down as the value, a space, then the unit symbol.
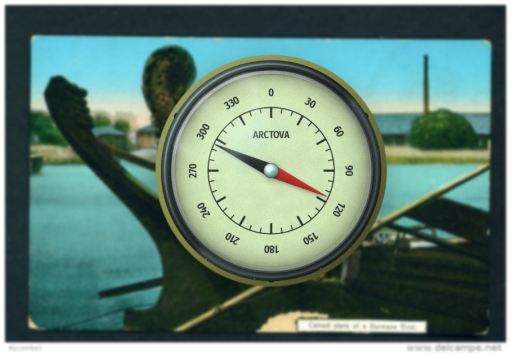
115 °
